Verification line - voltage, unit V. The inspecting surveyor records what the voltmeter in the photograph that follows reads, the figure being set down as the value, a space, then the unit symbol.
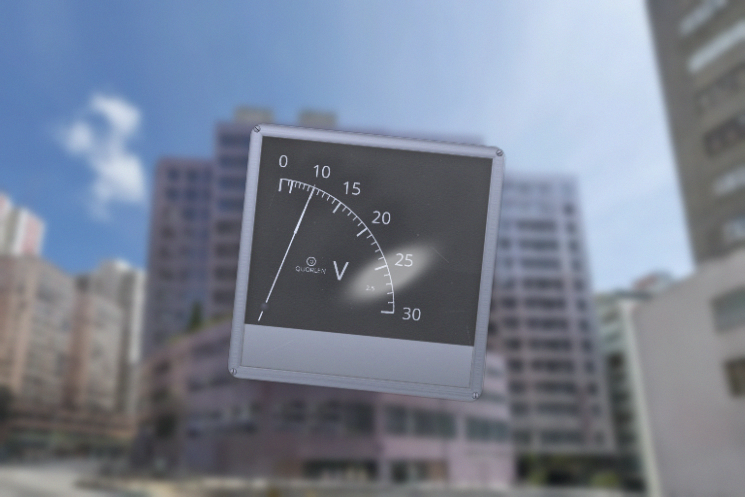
10 V
